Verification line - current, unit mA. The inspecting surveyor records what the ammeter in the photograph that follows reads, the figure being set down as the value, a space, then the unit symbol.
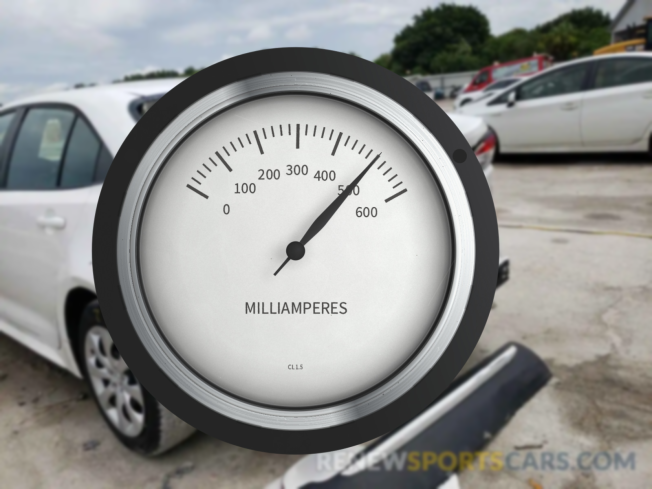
500 mA
